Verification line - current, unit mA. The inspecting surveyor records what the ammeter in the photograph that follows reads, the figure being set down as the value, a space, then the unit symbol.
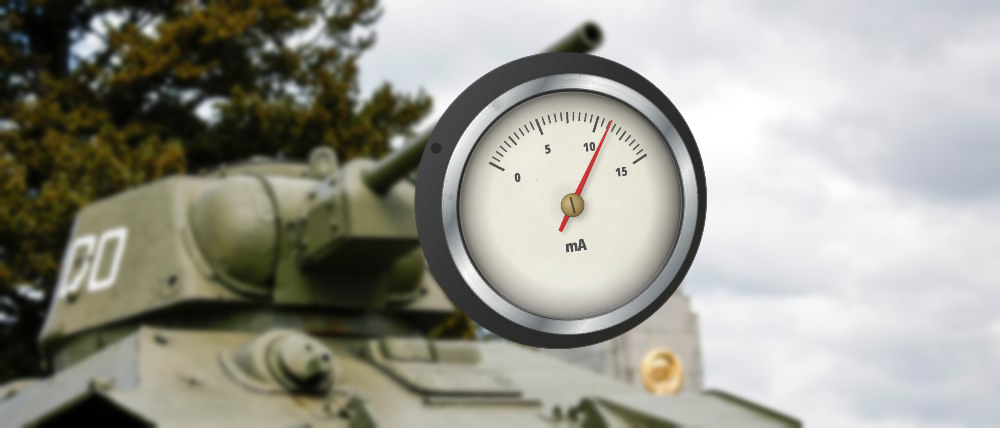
11 mA
